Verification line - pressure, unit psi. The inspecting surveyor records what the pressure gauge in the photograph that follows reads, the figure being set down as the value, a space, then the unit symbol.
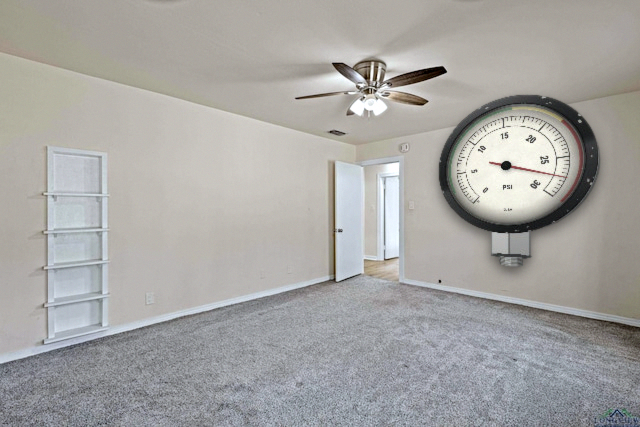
27.5 psi
